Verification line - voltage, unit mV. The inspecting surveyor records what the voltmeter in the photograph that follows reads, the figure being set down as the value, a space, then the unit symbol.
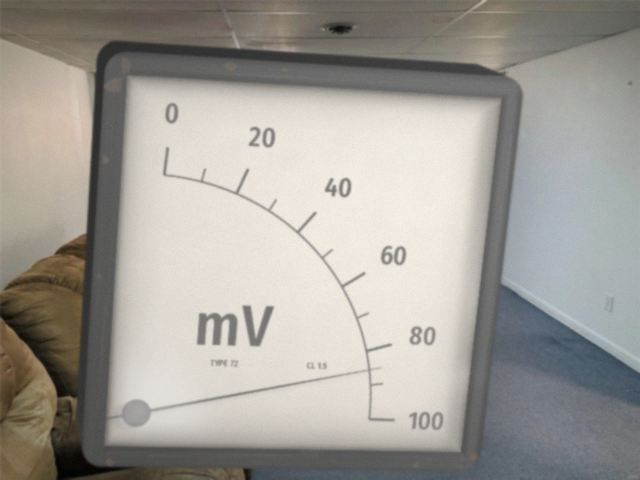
85 mV
